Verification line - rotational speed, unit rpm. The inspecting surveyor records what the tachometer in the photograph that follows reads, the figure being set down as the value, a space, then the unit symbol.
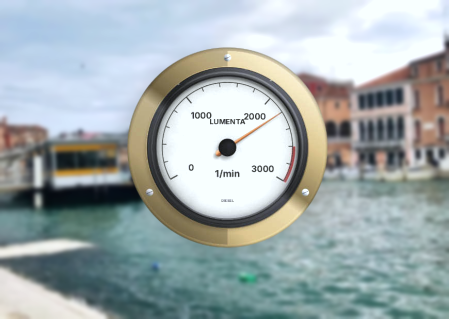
2200 rpm
